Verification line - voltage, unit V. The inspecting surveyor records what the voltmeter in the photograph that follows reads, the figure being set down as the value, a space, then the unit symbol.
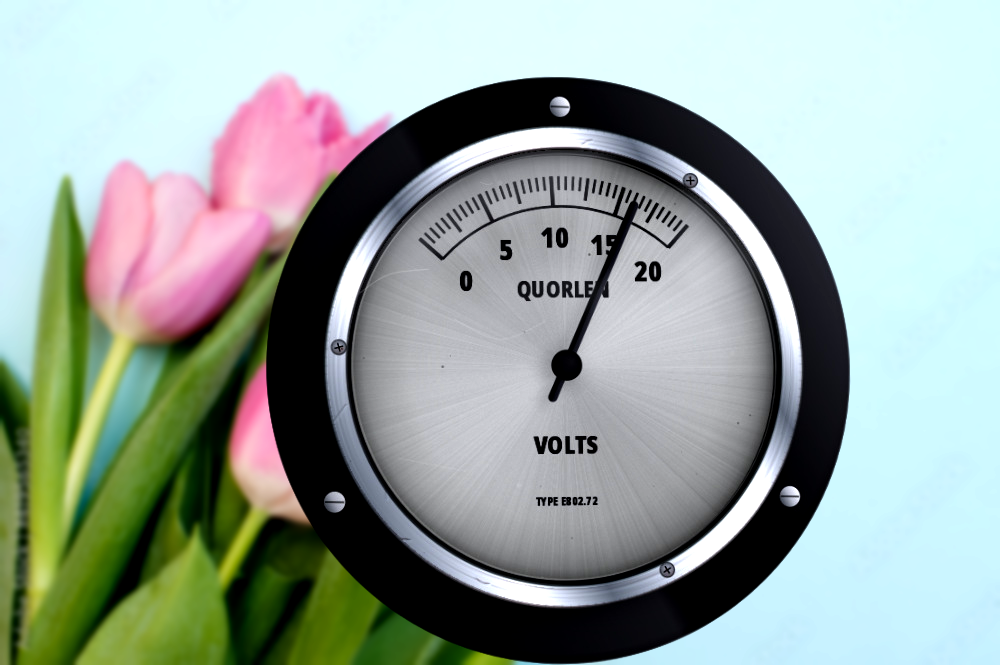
16 V
